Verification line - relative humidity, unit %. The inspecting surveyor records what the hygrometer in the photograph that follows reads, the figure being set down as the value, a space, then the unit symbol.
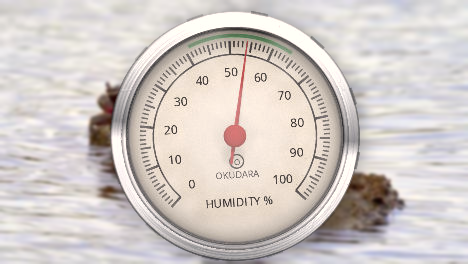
54 %
